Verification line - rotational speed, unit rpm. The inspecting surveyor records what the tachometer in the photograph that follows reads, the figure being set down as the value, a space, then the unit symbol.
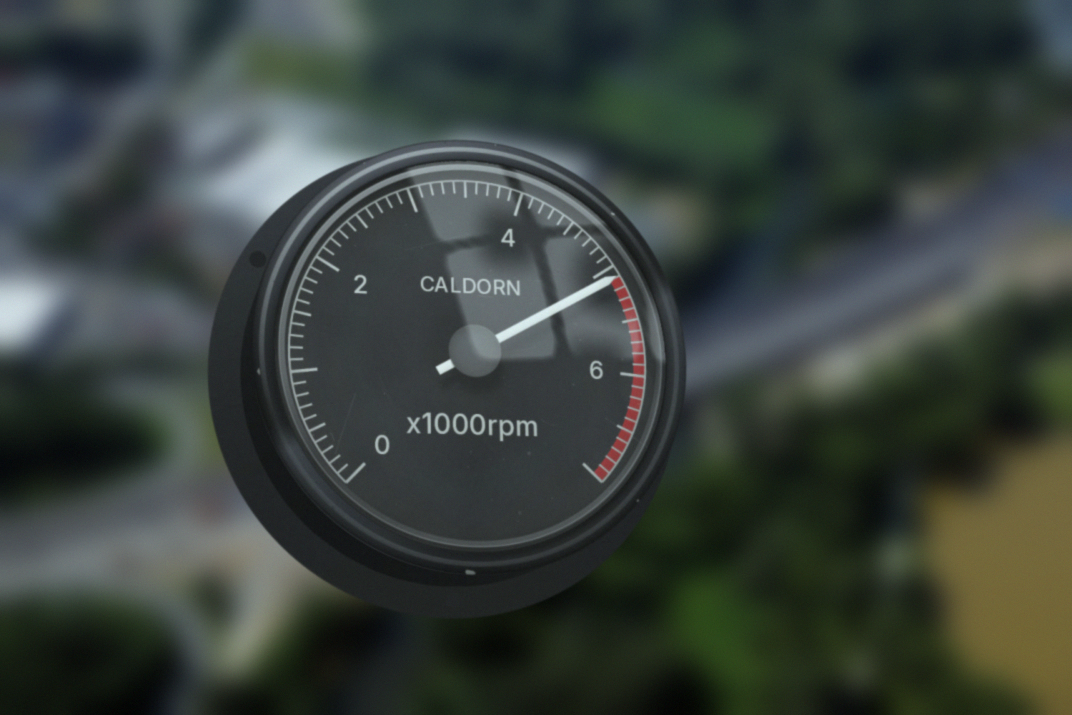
5100 rpm
